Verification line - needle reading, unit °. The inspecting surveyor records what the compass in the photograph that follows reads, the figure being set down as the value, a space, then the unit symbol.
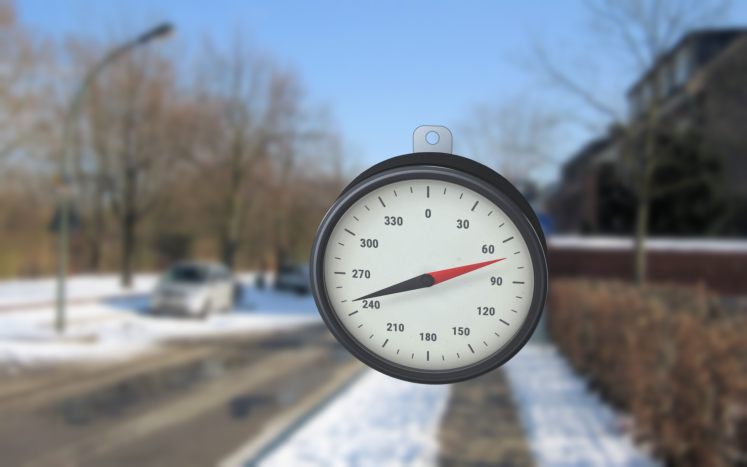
70 °
